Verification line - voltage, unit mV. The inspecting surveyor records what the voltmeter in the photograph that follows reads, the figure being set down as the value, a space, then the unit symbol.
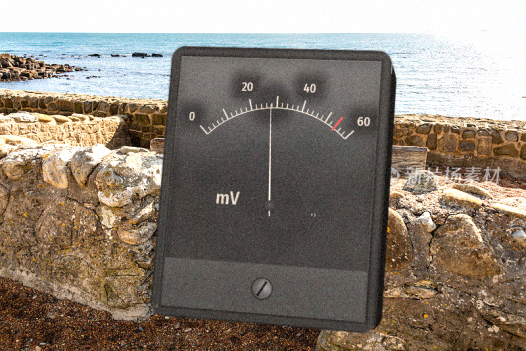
28 mV
